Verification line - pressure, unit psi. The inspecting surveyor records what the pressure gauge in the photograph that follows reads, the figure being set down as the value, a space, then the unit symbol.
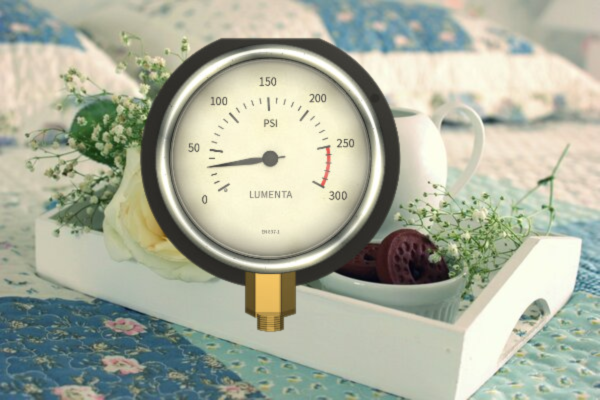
30 psi
